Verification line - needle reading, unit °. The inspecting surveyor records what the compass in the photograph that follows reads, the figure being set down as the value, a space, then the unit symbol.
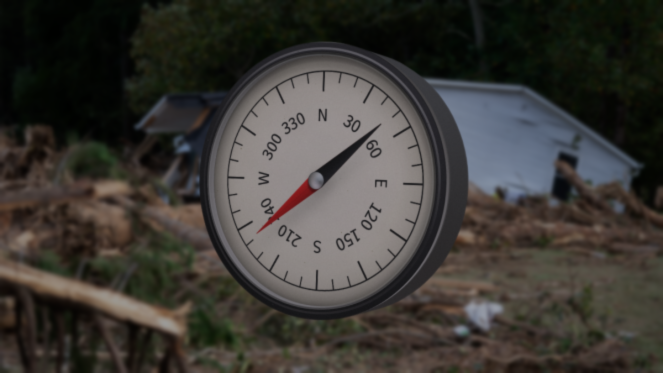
230 °
